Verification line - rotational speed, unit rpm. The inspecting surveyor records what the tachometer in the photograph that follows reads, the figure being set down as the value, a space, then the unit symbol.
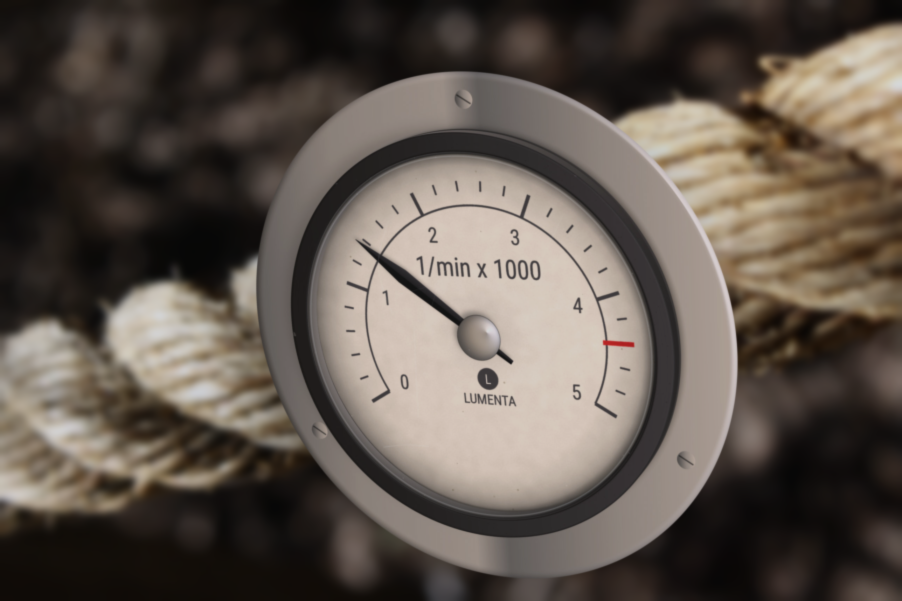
1400 rpm
